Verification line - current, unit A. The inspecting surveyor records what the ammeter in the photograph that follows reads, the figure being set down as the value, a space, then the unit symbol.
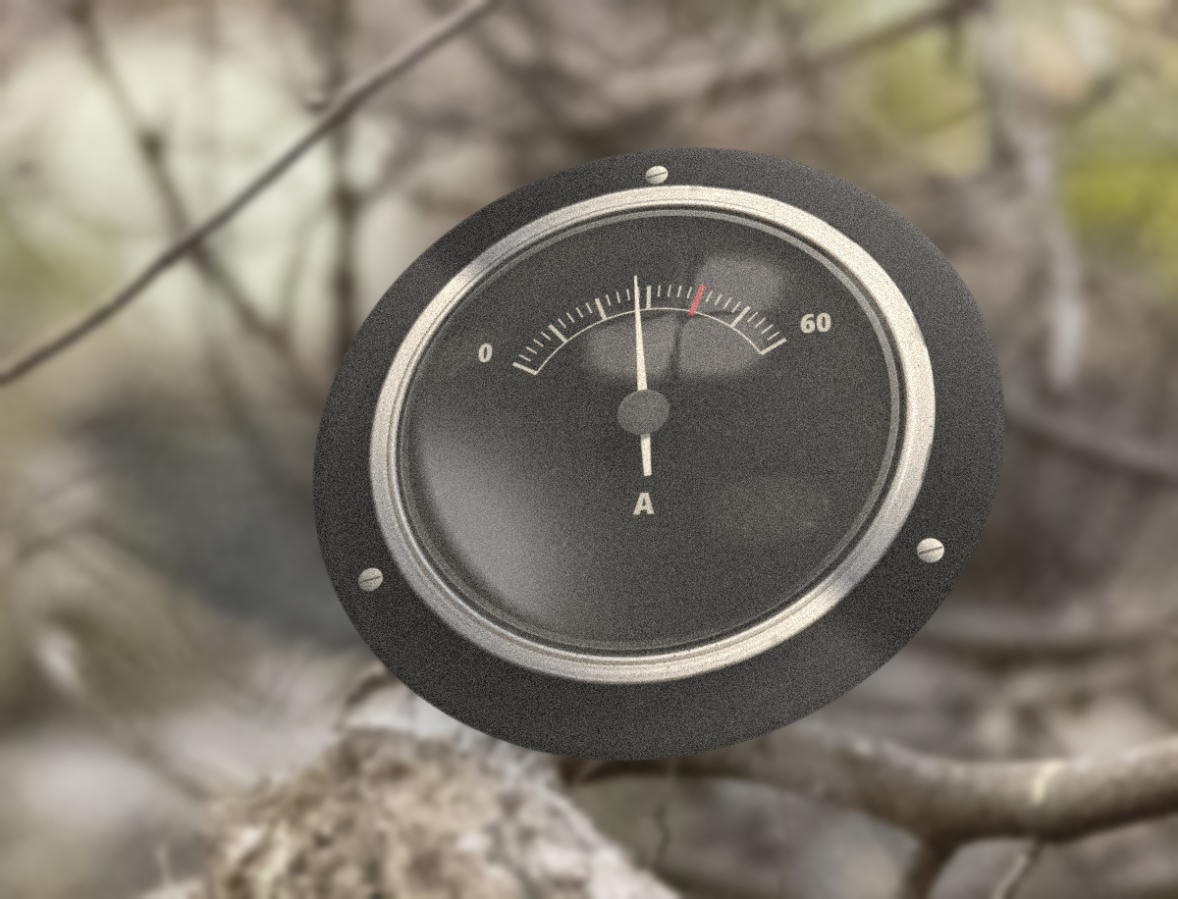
28 A
